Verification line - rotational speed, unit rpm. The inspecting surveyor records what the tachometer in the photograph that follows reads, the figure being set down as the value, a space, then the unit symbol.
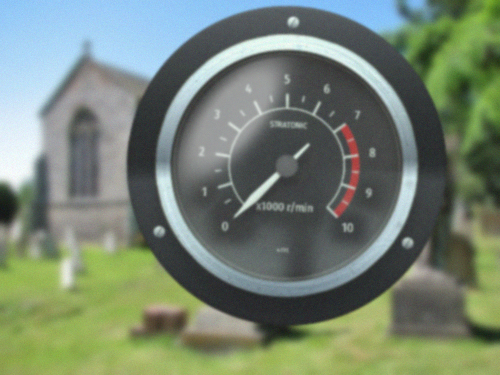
0 rpm
